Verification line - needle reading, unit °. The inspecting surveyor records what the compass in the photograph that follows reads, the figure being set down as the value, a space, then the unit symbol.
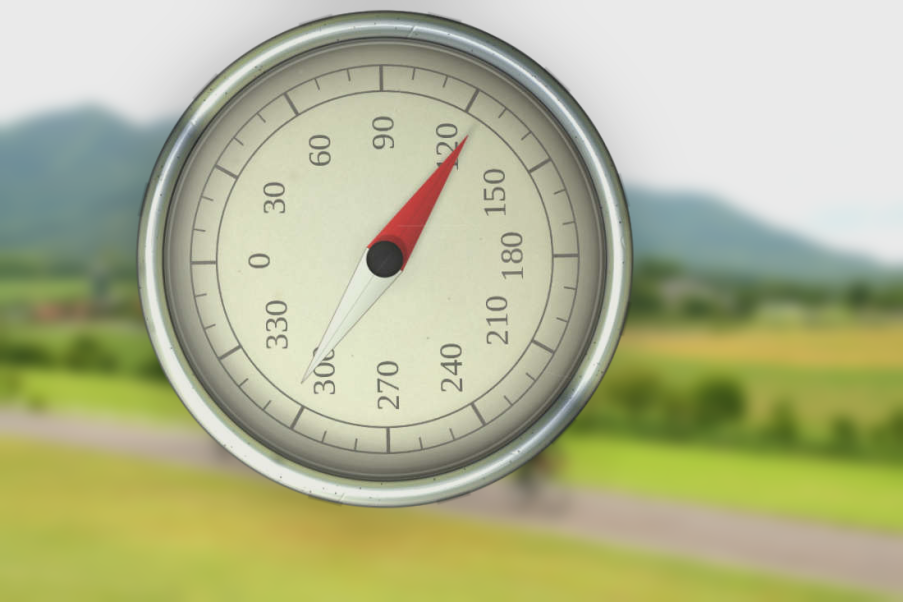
125 °
